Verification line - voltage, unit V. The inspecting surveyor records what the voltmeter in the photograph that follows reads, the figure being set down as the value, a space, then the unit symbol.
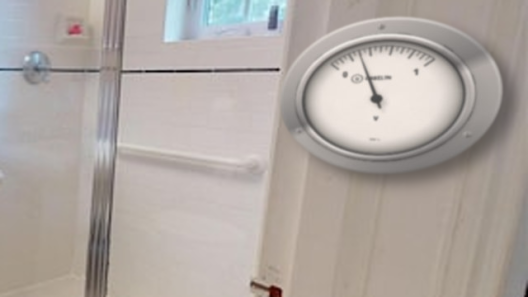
0.3 V
